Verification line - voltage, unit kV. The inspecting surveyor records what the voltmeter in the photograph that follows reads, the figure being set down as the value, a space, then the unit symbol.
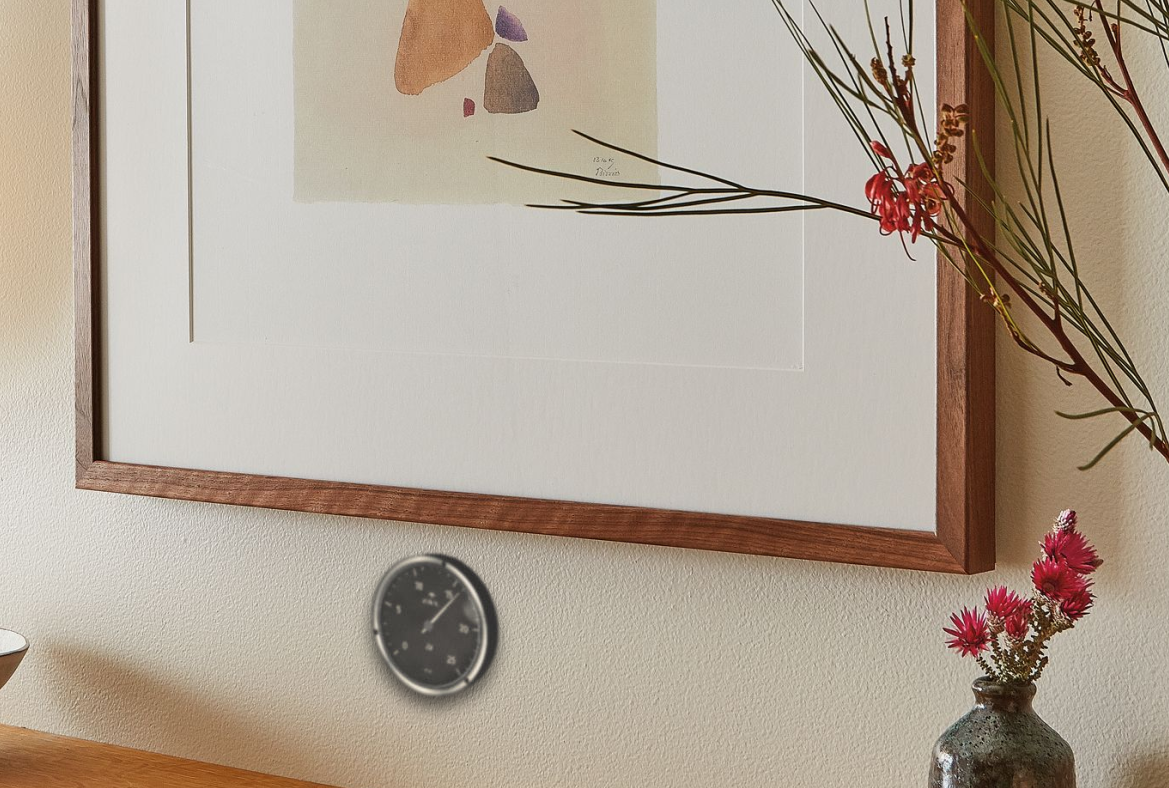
16 kV
